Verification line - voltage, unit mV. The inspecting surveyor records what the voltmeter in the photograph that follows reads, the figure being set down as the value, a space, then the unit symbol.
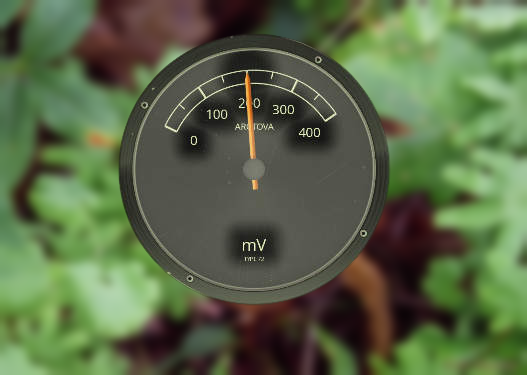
200 mV
